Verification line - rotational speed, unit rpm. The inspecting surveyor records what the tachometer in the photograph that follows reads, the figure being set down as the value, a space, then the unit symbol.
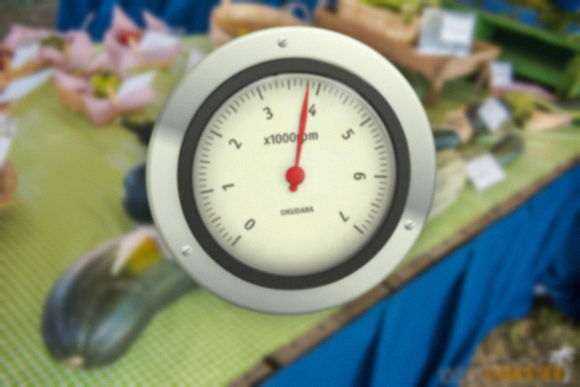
3800 rpm
